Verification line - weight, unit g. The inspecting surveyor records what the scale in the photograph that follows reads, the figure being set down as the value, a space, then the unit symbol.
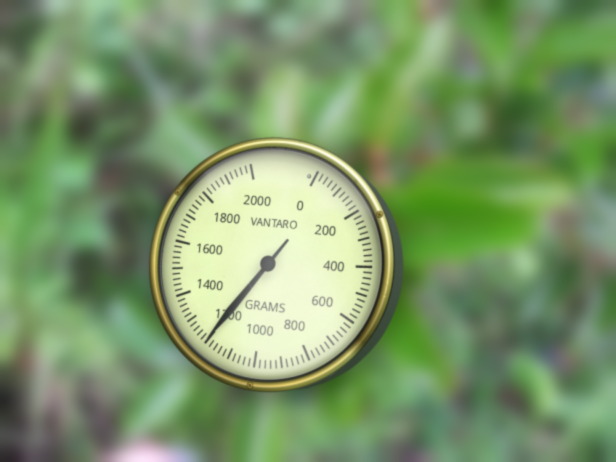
1200 g
